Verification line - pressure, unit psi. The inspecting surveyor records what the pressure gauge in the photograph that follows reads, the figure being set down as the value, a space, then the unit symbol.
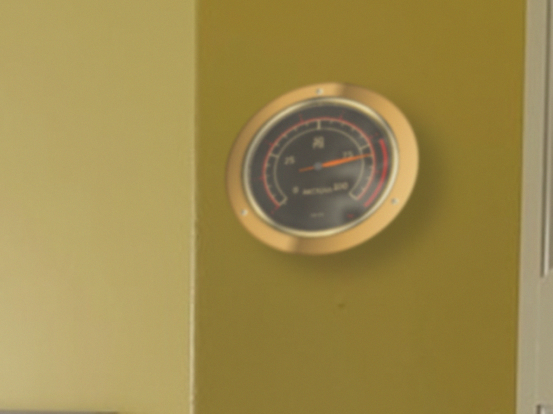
80 psi
